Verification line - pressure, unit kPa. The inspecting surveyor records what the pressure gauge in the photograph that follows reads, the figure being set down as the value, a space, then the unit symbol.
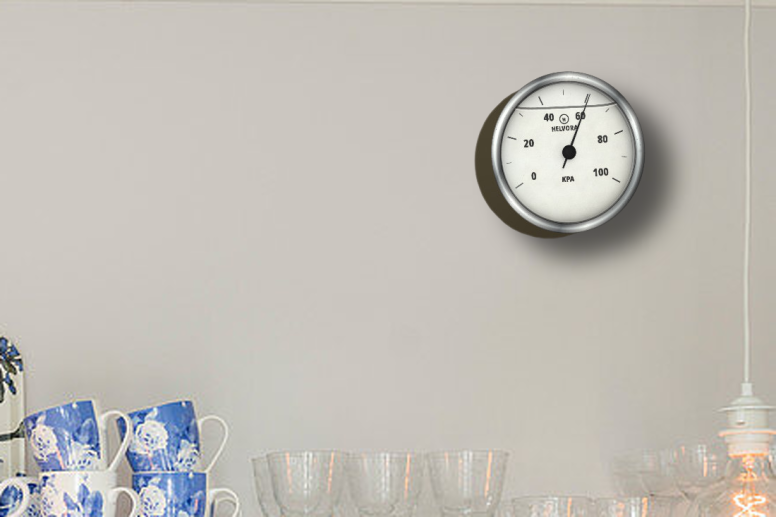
60 kPa
